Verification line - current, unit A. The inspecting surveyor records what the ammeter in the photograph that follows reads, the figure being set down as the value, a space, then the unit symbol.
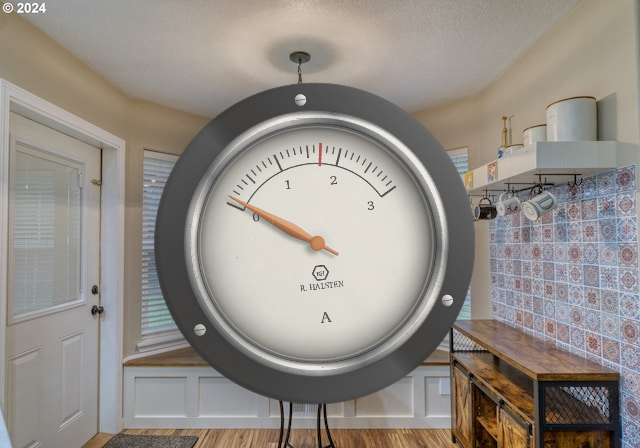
0.1 A
